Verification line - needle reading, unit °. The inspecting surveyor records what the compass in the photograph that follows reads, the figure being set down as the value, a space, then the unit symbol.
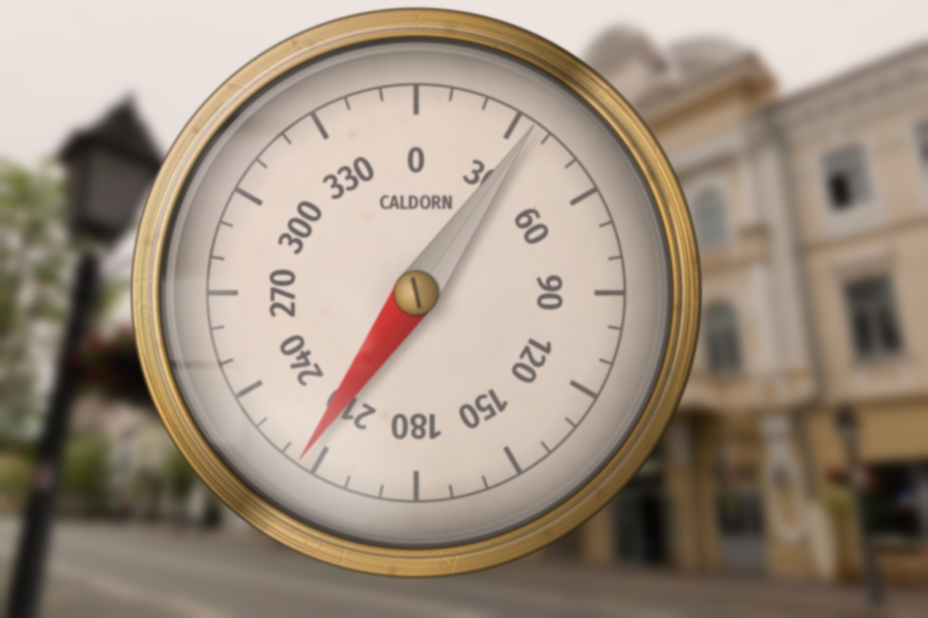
215 °
